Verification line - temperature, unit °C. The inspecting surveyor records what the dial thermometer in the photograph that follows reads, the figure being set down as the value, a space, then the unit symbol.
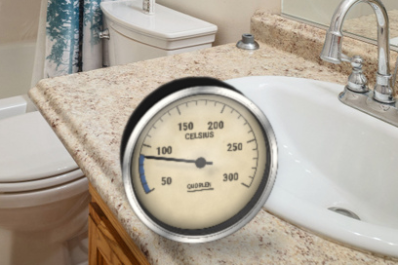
90 °C
